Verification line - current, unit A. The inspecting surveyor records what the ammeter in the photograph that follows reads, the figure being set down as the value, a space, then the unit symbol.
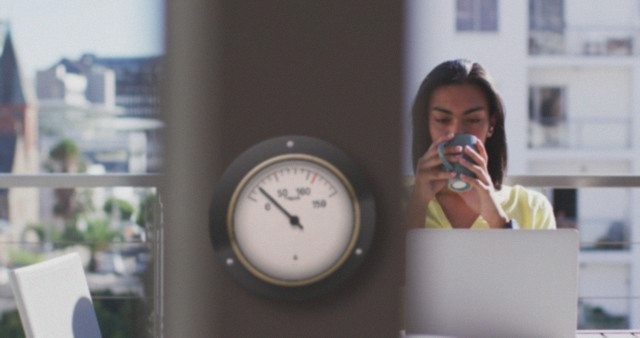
20 A
